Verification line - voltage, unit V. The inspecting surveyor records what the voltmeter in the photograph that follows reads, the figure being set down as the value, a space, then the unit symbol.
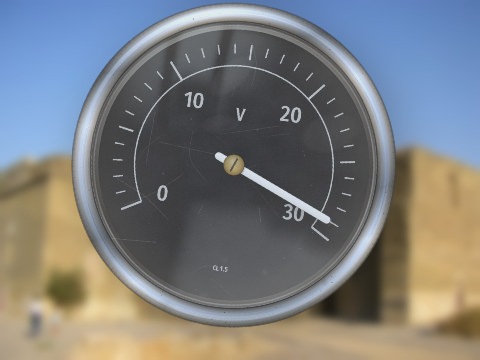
29 V
